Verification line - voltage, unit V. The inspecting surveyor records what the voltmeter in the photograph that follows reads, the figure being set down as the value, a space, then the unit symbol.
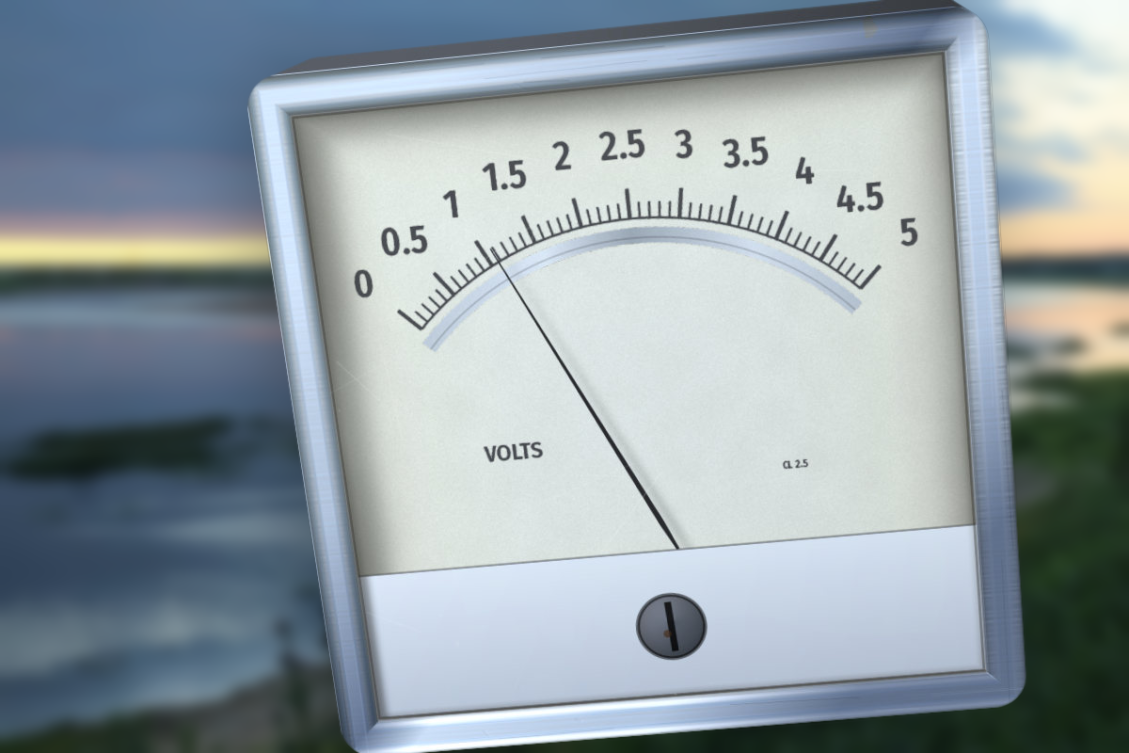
1.1 V
